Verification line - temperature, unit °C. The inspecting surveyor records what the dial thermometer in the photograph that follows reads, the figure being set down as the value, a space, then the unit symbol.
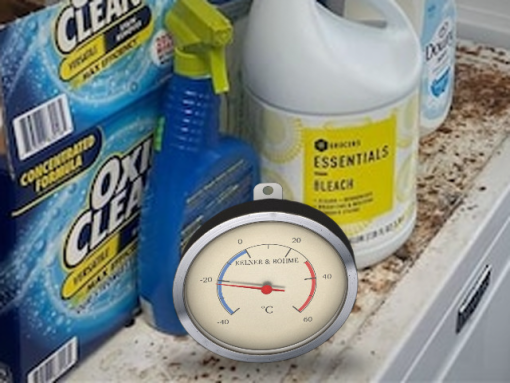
-20 °C
